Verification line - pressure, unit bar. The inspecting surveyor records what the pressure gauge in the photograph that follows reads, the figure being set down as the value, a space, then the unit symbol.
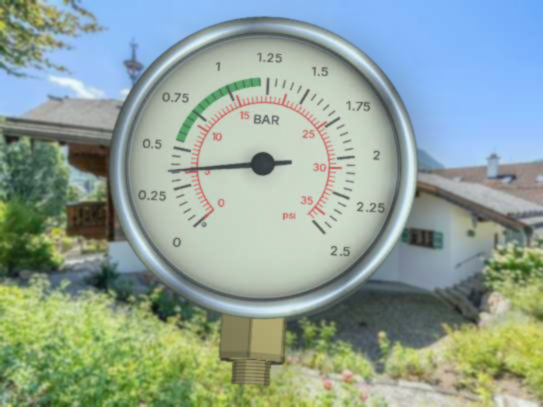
0.35 bar
